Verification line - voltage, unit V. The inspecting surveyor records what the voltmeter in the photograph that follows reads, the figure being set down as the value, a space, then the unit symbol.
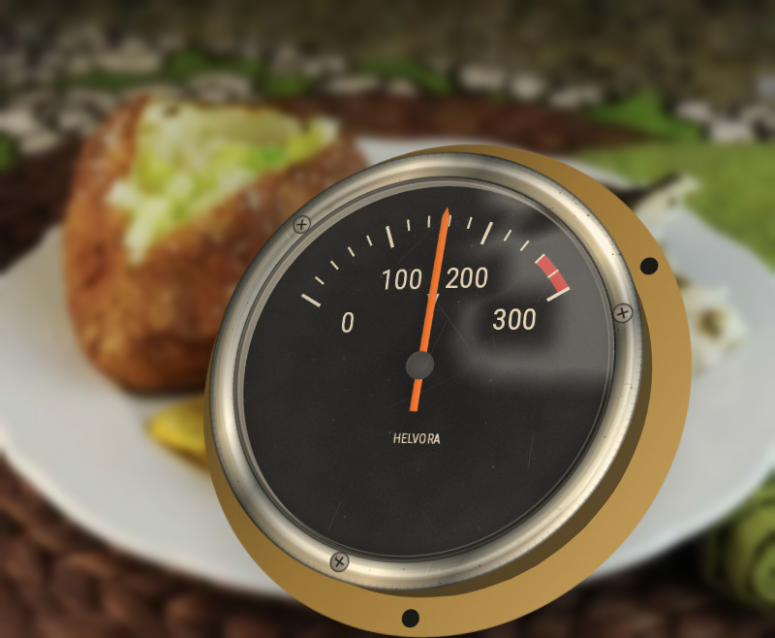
160 V
